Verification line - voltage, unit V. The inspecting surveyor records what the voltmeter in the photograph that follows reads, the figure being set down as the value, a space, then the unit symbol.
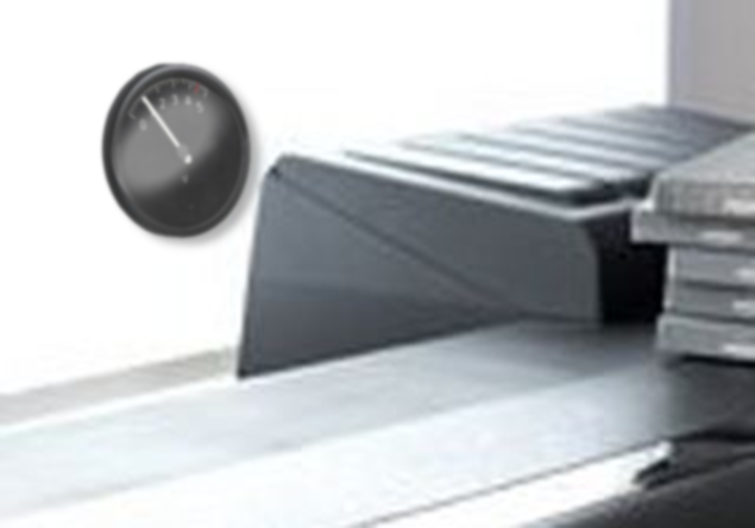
1 V
